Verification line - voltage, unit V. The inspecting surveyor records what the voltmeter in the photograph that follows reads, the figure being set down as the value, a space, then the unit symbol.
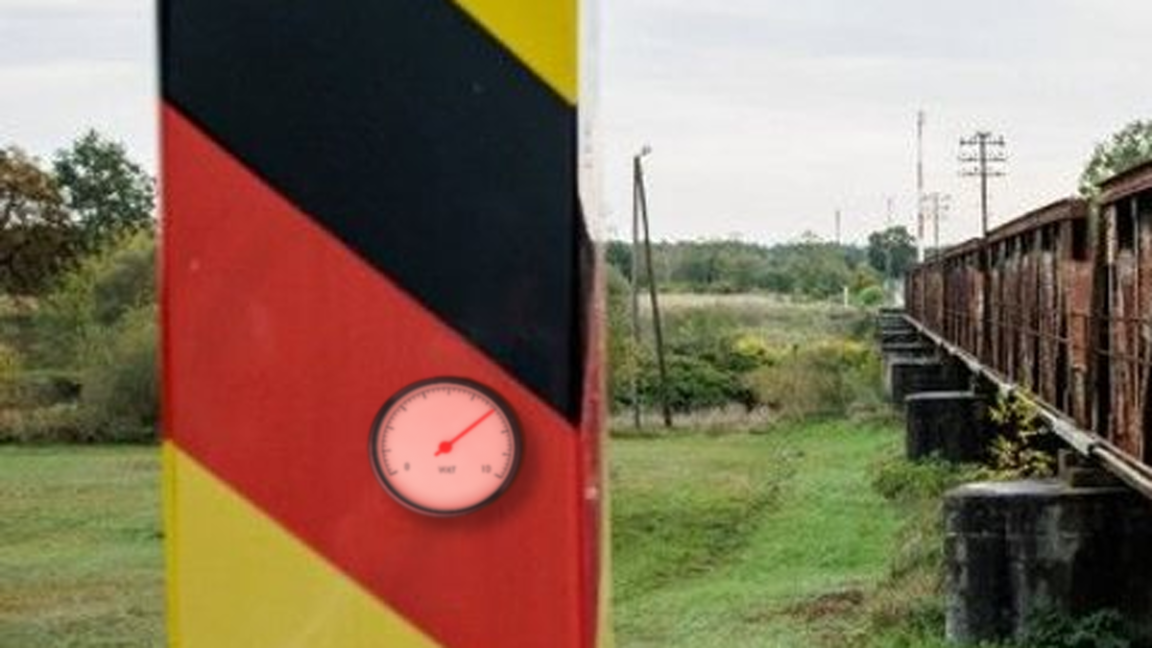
7 V
